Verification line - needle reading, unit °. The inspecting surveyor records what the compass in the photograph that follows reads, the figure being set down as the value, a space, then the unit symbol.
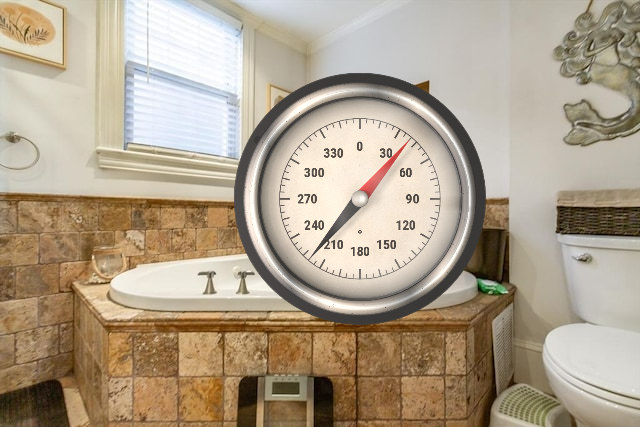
40 °
